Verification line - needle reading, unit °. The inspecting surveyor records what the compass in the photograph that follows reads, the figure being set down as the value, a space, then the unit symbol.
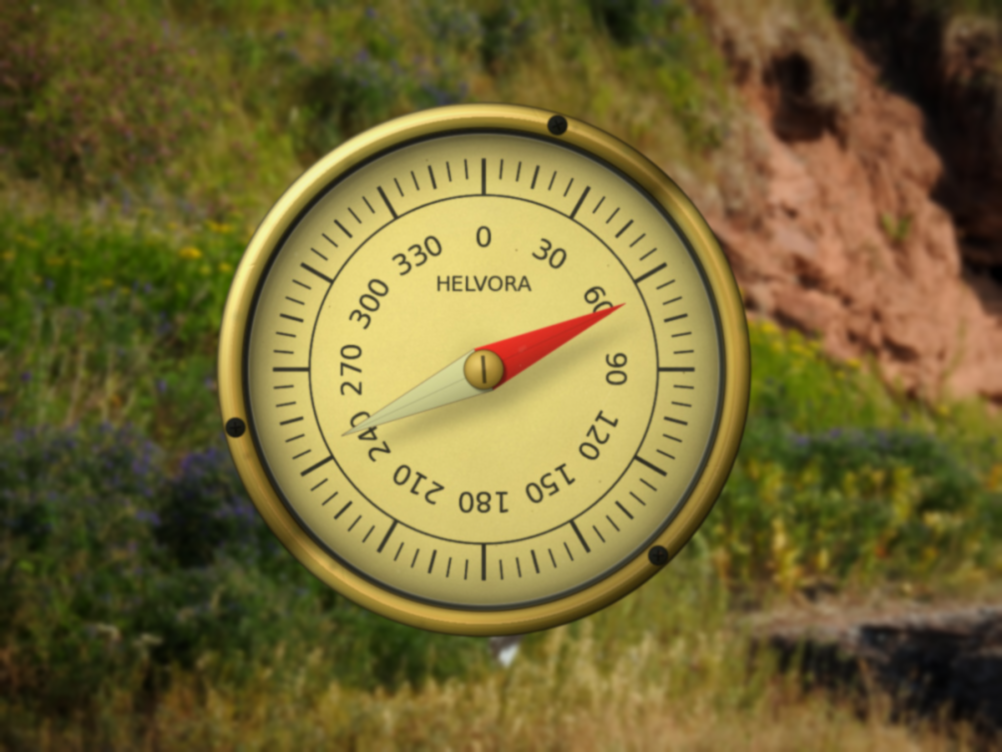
65 °
